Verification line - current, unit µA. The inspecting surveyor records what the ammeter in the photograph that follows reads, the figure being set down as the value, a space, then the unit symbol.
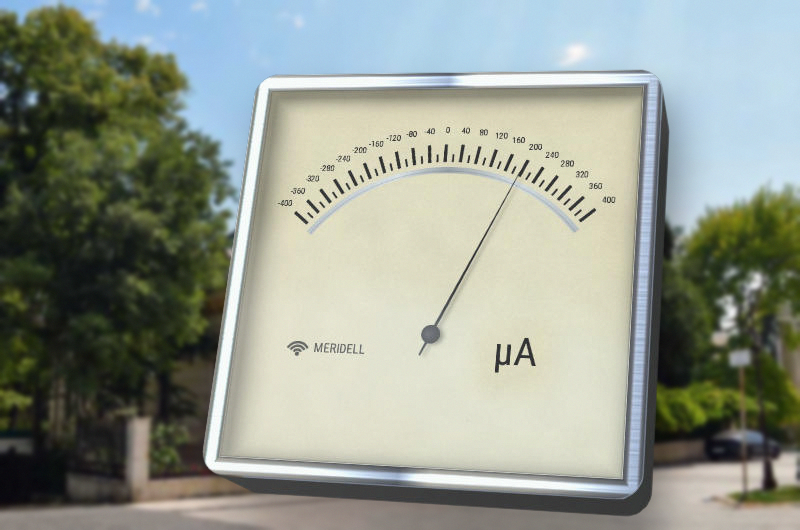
200 µA
